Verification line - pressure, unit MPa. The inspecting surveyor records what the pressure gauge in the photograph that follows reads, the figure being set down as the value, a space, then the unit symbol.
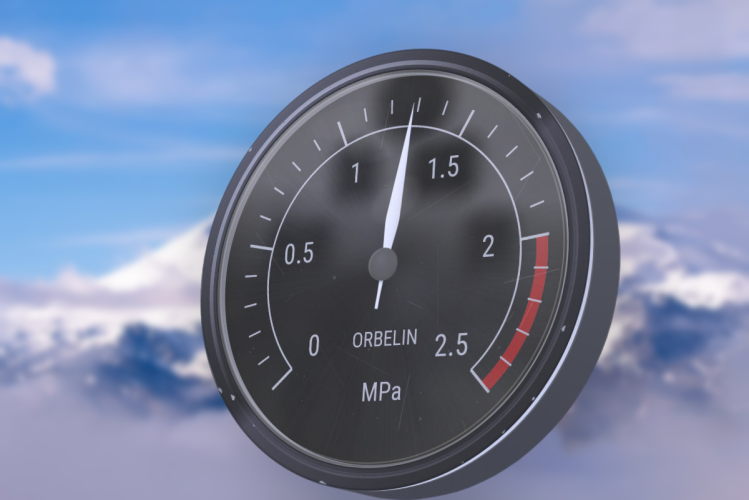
1.3 MPa
